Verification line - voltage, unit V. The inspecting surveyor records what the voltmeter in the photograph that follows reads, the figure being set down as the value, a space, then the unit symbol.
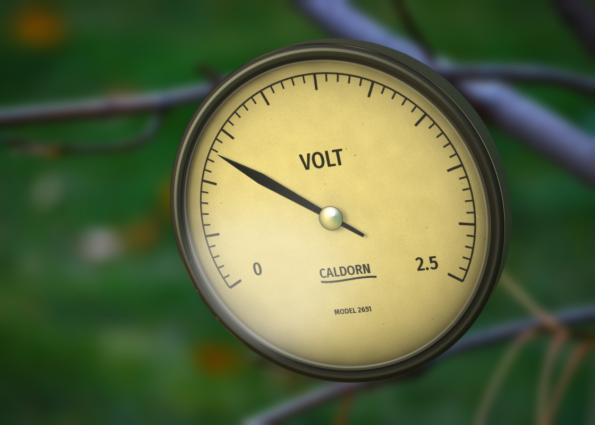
0.65 V
